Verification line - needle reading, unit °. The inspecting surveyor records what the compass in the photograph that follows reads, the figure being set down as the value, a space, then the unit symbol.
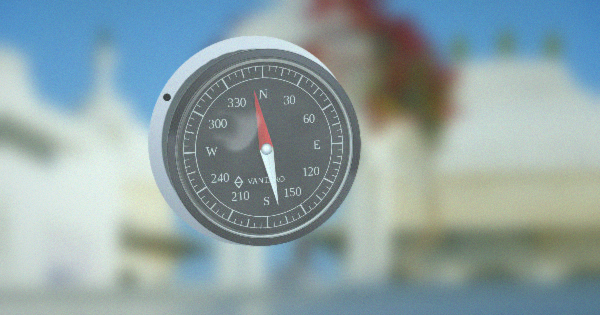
350 °
